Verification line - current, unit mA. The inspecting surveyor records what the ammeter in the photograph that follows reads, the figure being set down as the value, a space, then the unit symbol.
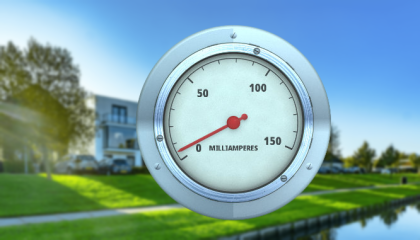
5 mA
